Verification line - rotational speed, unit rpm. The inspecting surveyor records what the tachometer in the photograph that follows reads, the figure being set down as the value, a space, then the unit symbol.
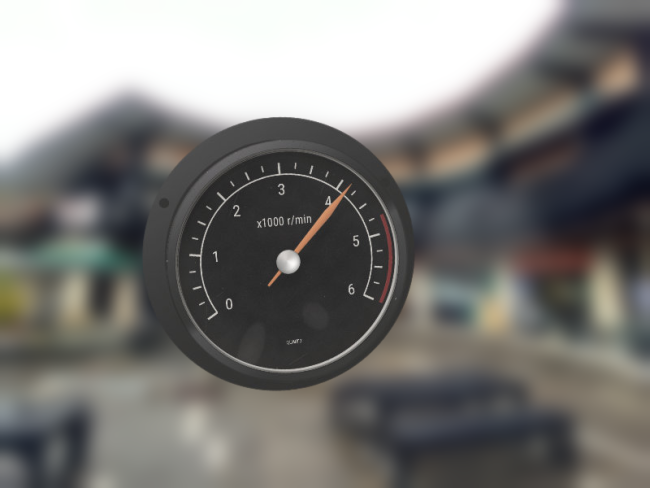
4125 rpm
